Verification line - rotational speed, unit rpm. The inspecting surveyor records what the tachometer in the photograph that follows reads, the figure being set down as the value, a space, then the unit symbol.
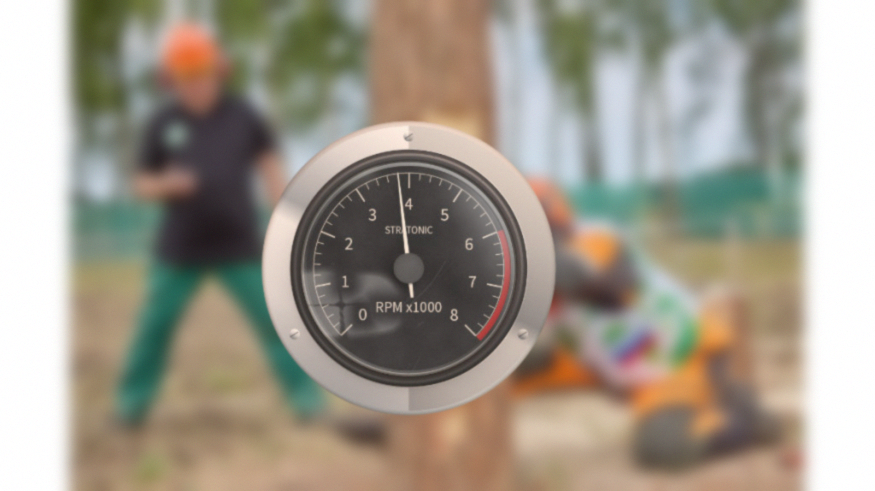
3800 rpm
